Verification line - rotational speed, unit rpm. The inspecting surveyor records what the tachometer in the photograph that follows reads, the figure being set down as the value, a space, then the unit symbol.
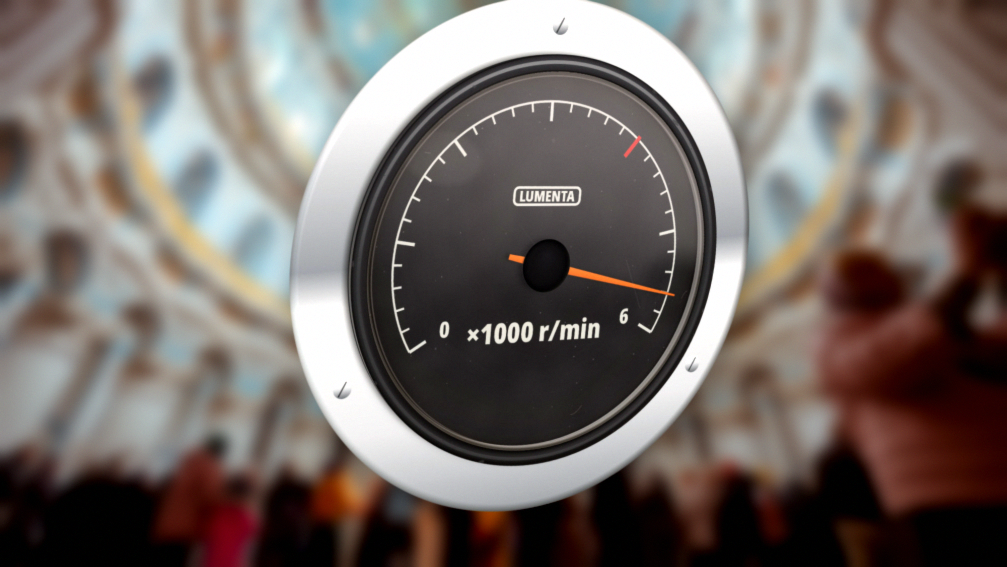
5600 rpm
